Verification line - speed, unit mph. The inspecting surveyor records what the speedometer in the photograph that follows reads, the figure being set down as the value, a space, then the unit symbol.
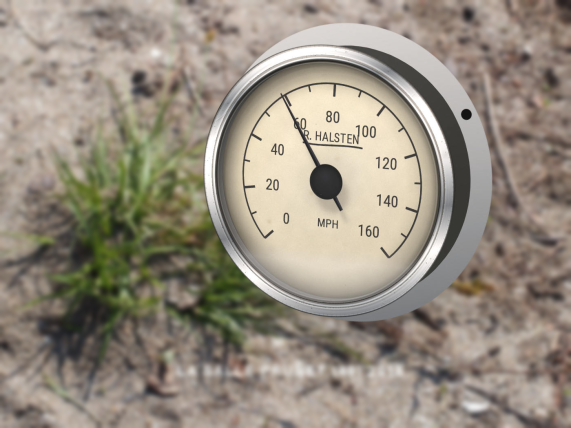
60 mph
